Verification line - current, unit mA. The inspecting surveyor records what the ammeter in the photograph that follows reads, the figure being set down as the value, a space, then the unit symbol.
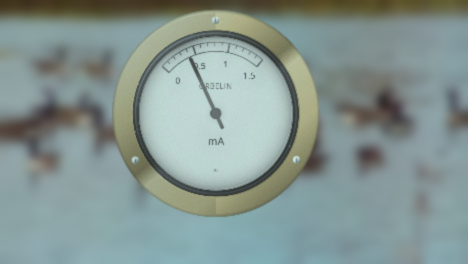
0.4 mA
